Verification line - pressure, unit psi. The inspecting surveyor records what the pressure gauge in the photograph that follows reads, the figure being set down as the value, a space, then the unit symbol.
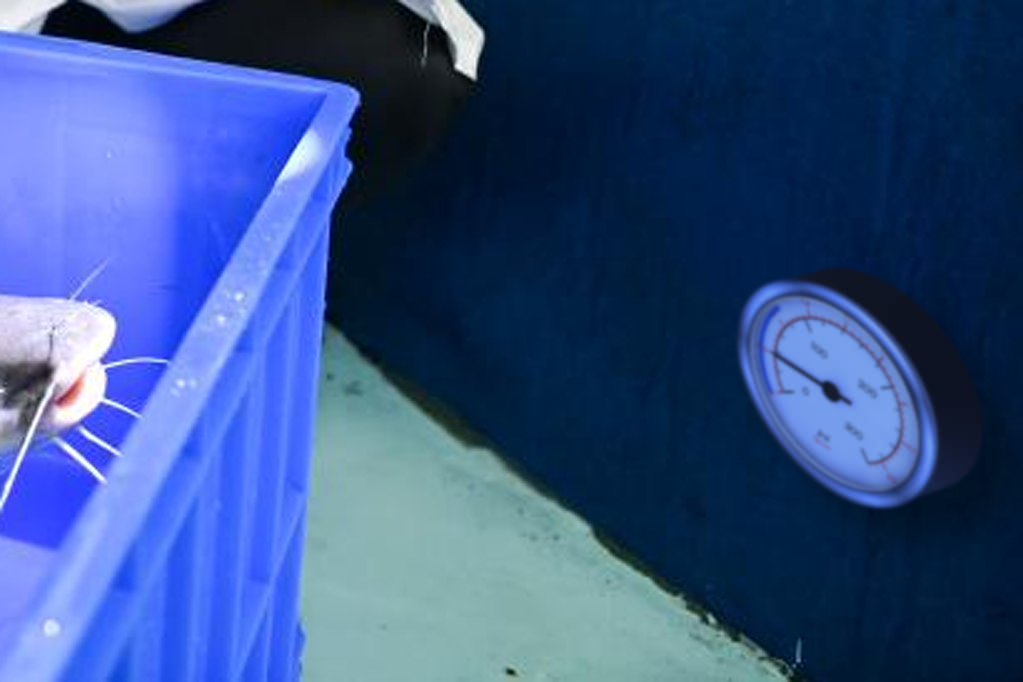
40 psi
